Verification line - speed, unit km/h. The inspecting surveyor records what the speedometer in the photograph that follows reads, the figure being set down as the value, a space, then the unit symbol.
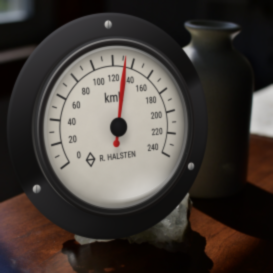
130 km/h
